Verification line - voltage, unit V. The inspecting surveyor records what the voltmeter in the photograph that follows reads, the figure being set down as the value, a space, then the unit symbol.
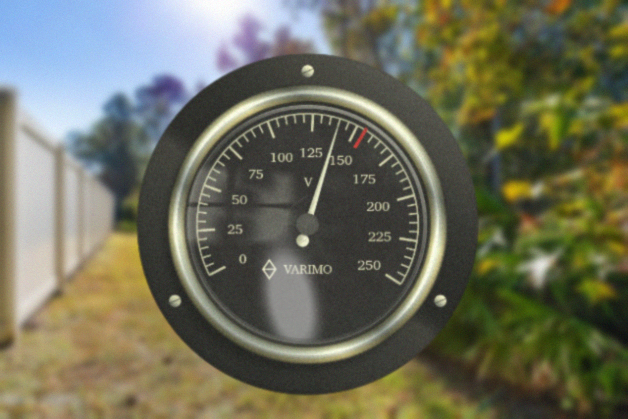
140 V
